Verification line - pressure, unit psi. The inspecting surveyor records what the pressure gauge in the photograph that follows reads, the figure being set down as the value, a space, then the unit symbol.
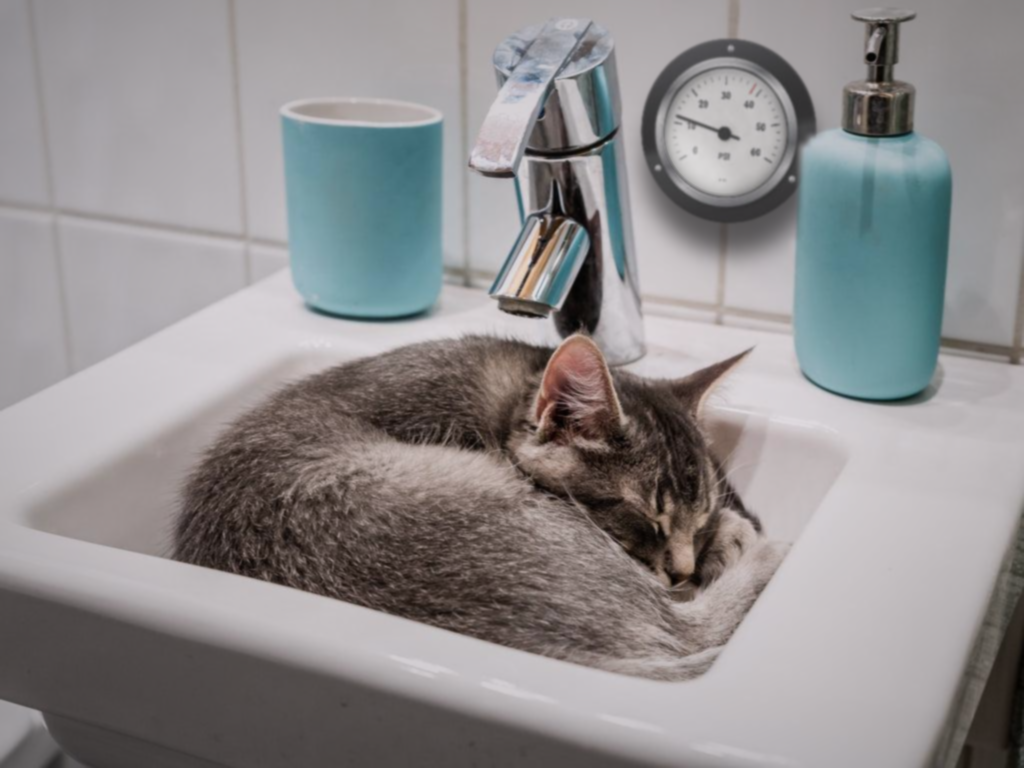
12 psi
